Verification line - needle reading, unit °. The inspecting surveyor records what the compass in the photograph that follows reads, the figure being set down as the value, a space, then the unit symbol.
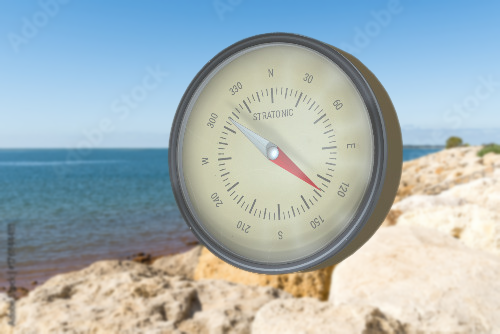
130 °
